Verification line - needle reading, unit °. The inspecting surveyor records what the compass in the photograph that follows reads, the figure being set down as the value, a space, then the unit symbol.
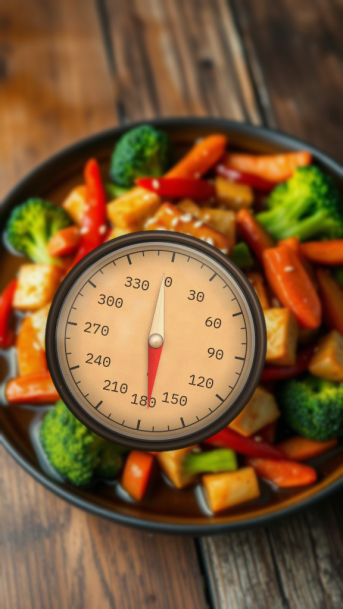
175 °
